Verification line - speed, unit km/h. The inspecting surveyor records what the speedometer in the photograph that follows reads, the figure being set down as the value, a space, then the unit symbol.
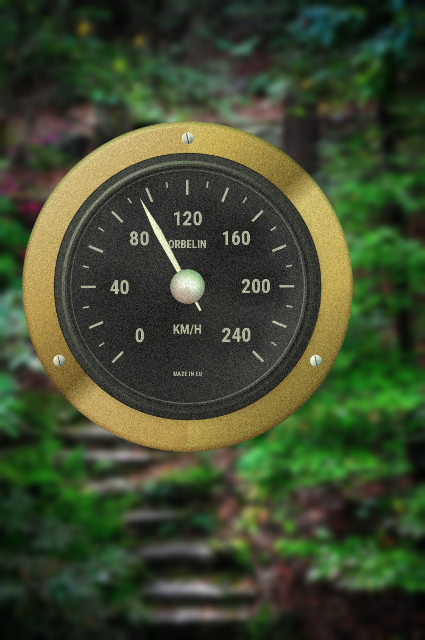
95 km/h
